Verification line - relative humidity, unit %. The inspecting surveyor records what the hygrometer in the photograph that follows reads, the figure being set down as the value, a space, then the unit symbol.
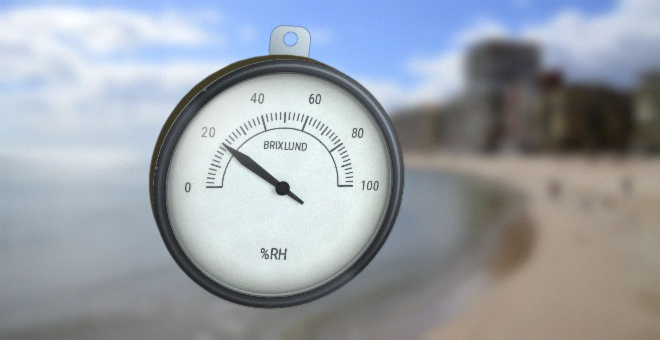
20 %
